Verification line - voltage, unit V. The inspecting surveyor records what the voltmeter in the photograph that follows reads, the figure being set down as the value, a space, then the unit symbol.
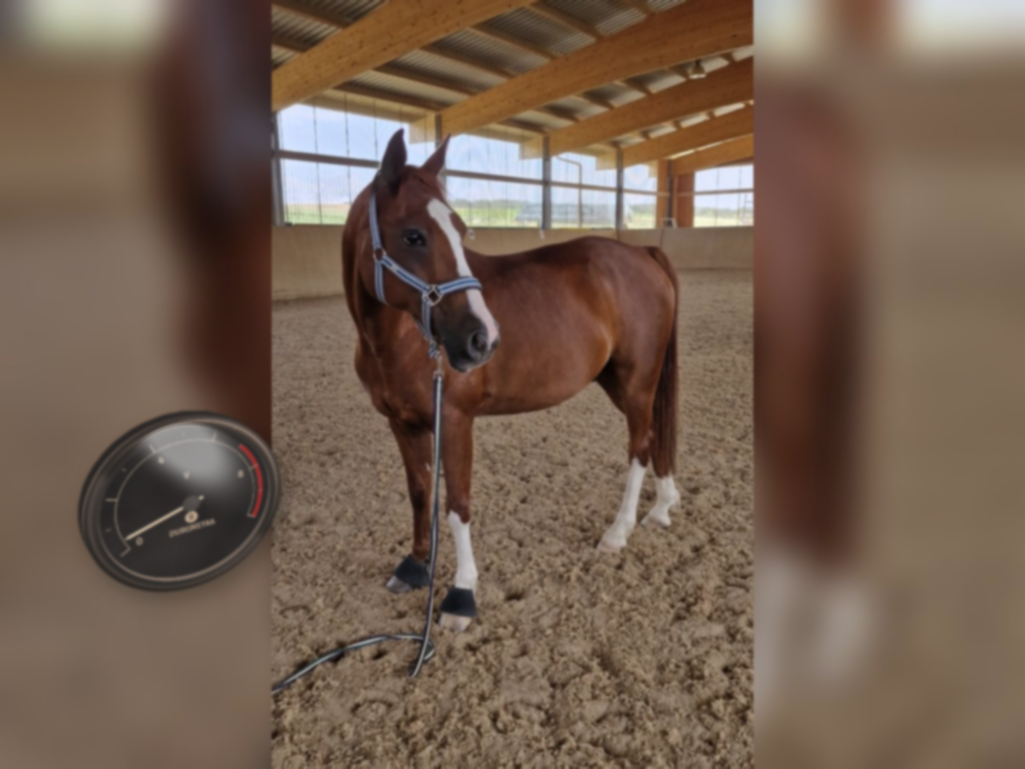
0.5 V
